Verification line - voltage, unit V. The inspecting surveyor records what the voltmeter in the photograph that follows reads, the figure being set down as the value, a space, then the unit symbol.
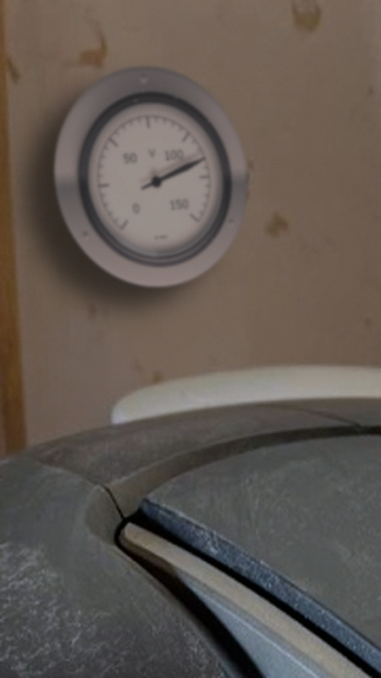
115 V
